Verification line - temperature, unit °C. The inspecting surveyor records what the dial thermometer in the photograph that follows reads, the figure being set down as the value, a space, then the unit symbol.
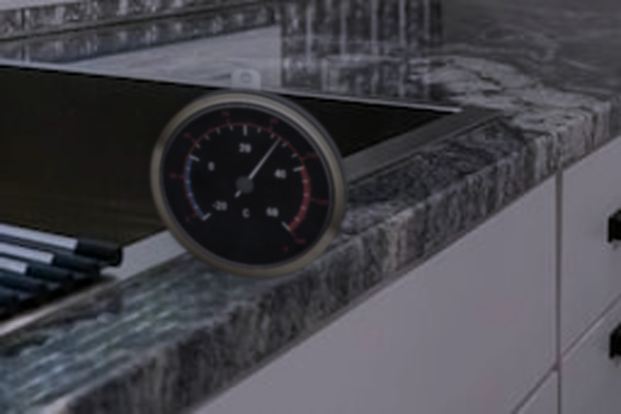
30 °C
